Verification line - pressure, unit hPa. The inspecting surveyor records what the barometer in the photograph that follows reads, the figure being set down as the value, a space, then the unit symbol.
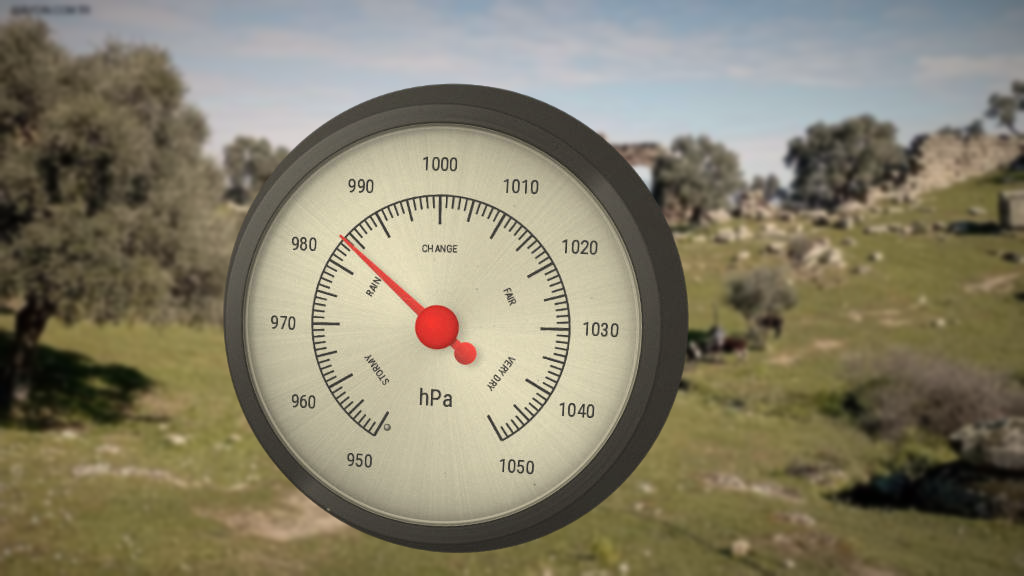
984 hPa
